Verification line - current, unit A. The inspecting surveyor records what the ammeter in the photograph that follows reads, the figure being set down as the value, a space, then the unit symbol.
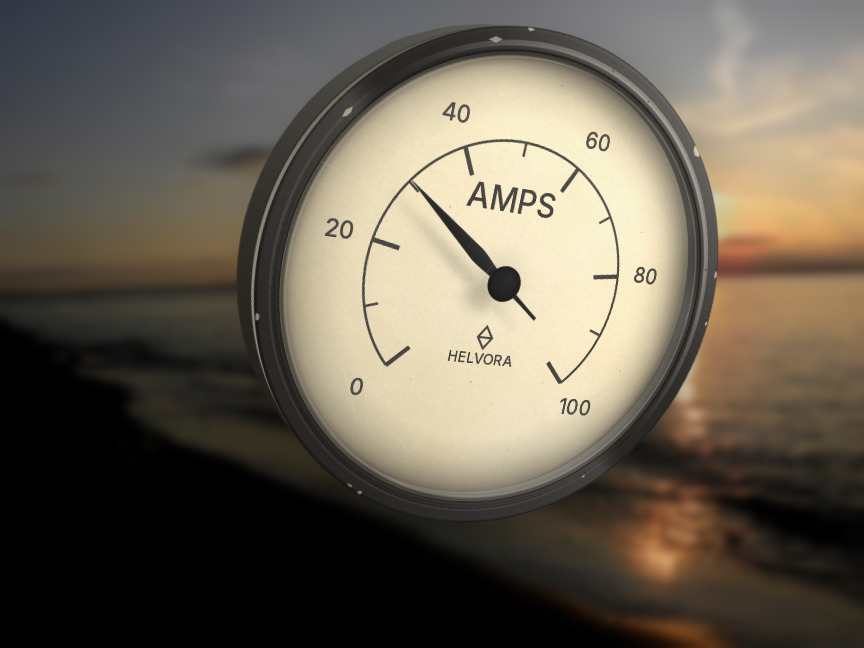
30 A
